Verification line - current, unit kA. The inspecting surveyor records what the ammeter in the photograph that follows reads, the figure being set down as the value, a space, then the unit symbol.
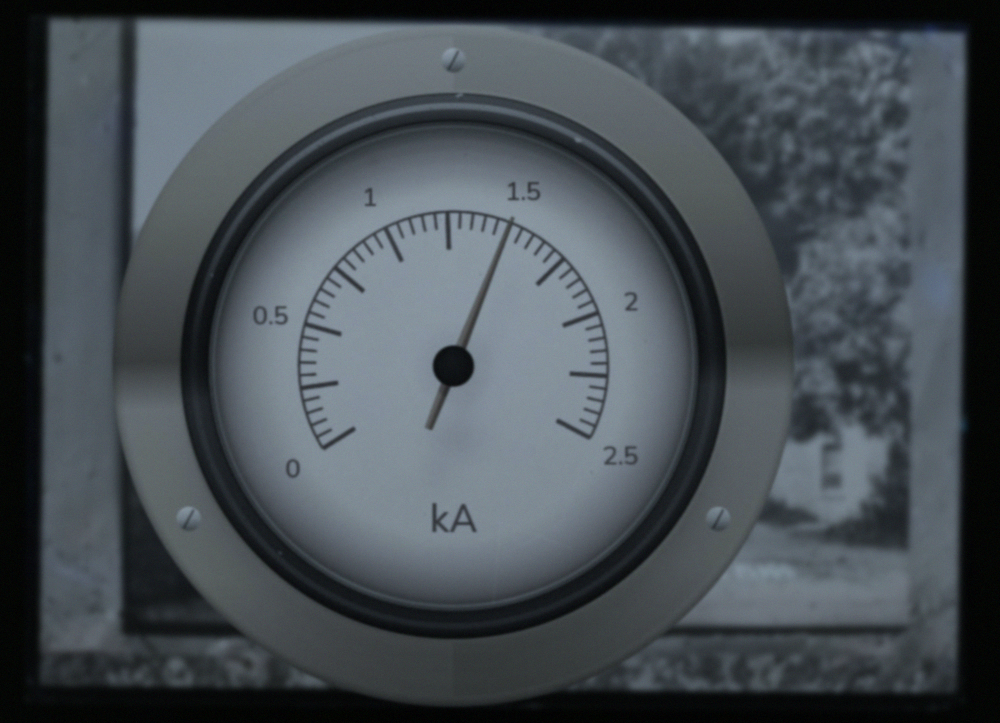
1.5 kA
